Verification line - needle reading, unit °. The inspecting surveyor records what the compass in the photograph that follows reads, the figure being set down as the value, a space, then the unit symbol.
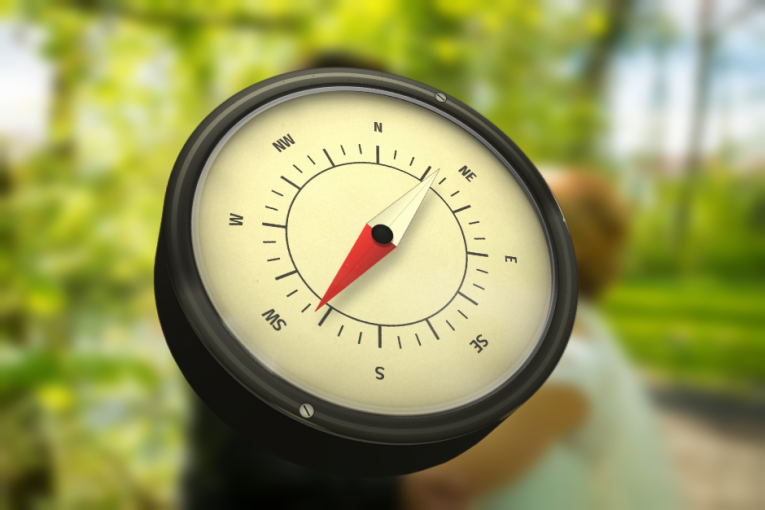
215 °
